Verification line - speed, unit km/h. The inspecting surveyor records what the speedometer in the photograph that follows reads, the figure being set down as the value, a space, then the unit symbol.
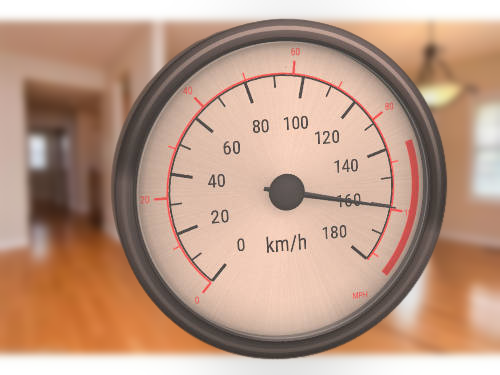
160 km/h
